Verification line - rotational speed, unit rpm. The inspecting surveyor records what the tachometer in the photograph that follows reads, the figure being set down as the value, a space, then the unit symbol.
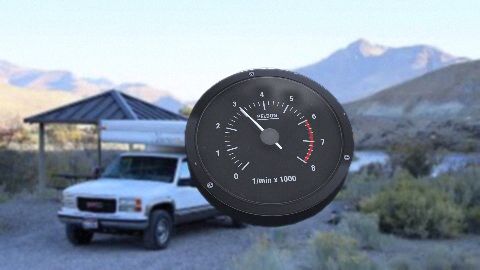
3000 rpm
